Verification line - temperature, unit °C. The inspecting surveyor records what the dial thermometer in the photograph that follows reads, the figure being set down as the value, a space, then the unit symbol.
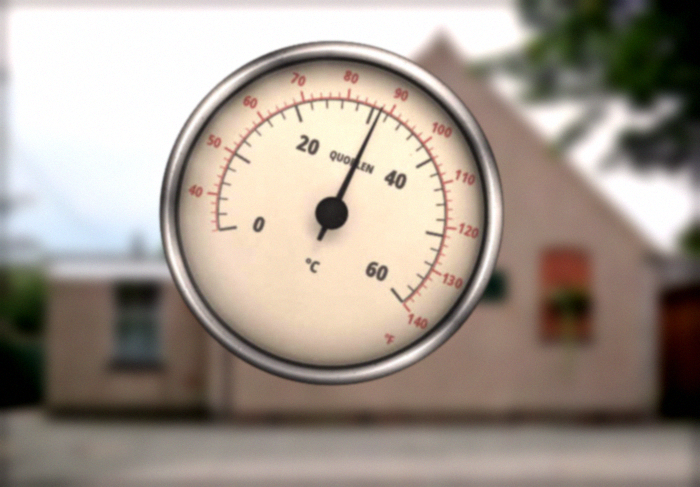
31 °C
